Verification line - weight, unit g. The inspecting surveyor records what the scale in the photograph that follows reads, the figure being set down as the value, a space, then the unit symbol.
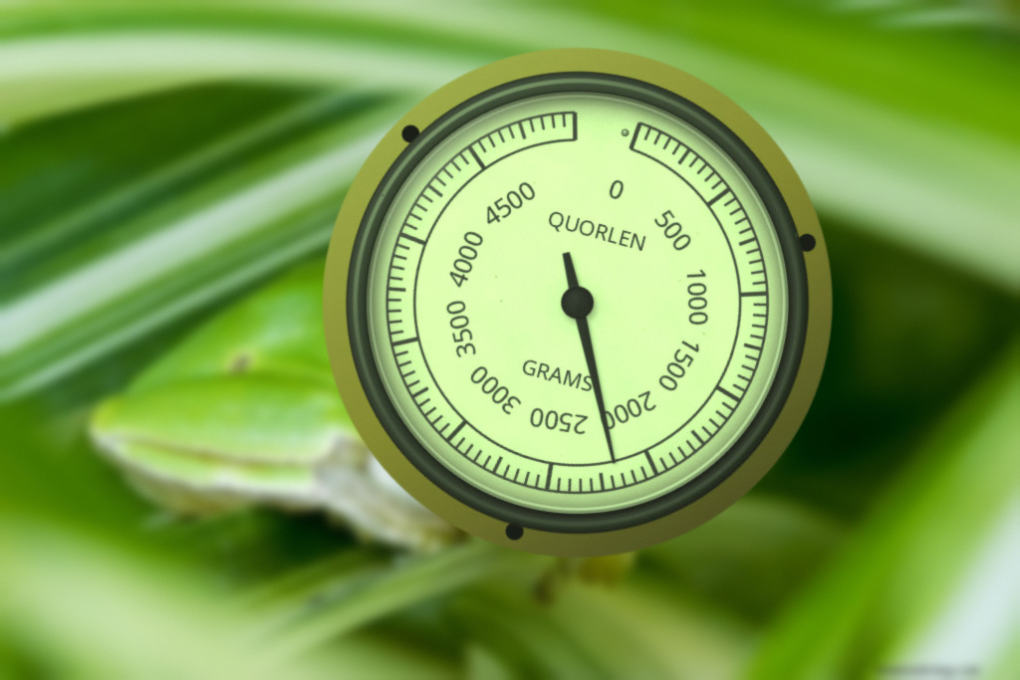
2175 g
